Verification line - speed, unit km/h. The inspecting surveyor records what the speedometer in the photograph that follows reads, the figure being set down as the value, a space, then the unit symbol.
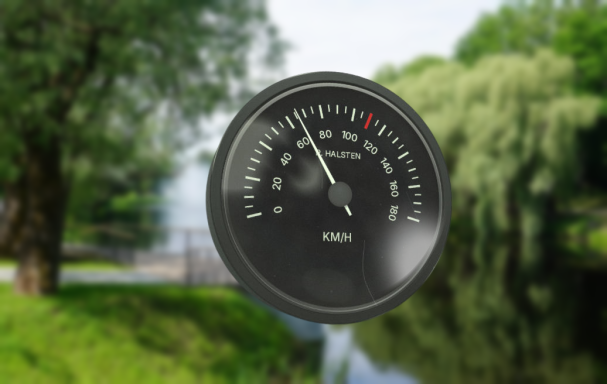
65 km/h
